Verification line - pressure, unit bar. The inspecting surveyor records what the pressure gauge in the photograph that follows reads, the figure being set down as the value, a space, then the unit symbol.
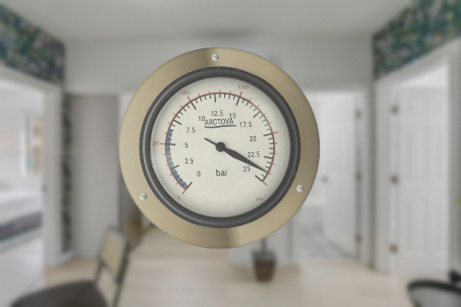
24 bar
